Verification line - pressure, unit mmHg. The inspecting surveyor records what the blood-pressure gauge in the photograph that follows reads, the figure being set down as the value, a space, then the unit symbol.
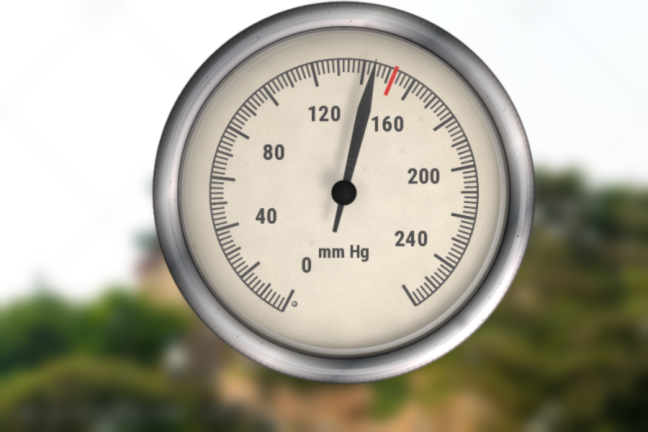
144 mmHg
